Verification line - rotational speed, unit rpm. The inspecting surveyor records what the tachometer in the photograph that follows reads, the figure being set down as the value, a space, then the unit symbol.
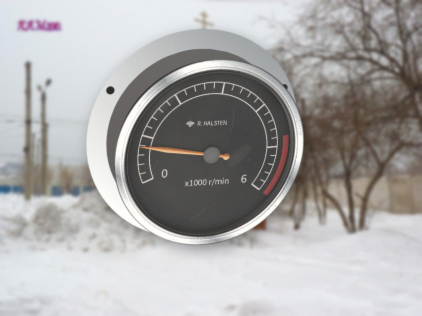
800 rpm
